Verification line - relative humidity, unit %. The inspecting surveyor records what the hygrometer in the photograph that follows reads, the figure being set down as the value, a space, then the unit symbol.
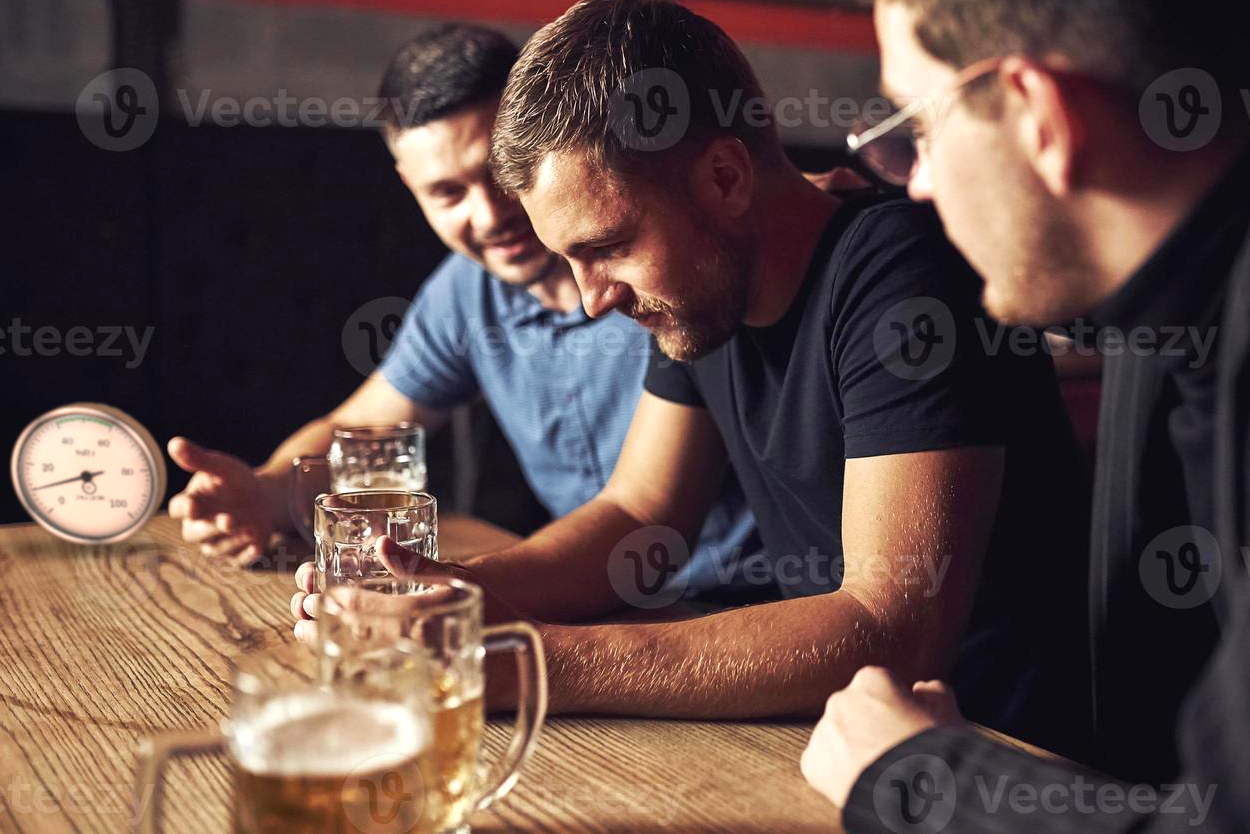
10 %
